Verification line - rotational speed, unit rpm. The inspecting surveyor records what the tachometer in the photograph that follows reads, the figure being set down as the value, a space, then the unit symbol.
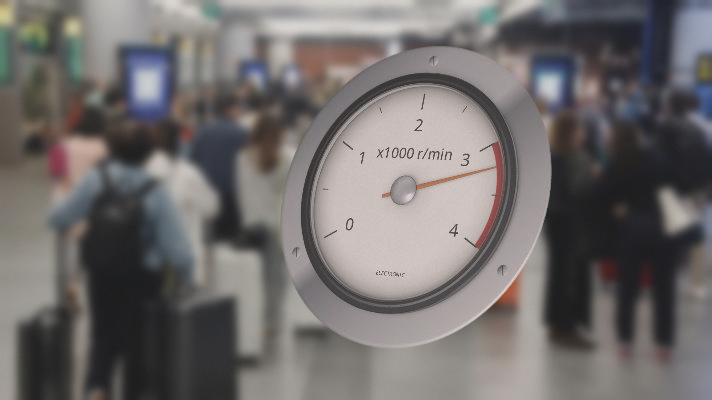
3250 rpm
